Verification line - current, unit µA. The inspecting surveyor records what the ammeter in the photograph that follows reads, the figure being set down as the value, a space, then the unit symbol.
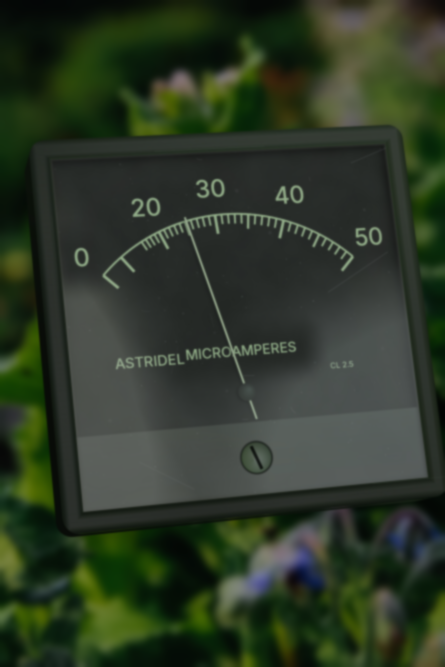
25 µA
